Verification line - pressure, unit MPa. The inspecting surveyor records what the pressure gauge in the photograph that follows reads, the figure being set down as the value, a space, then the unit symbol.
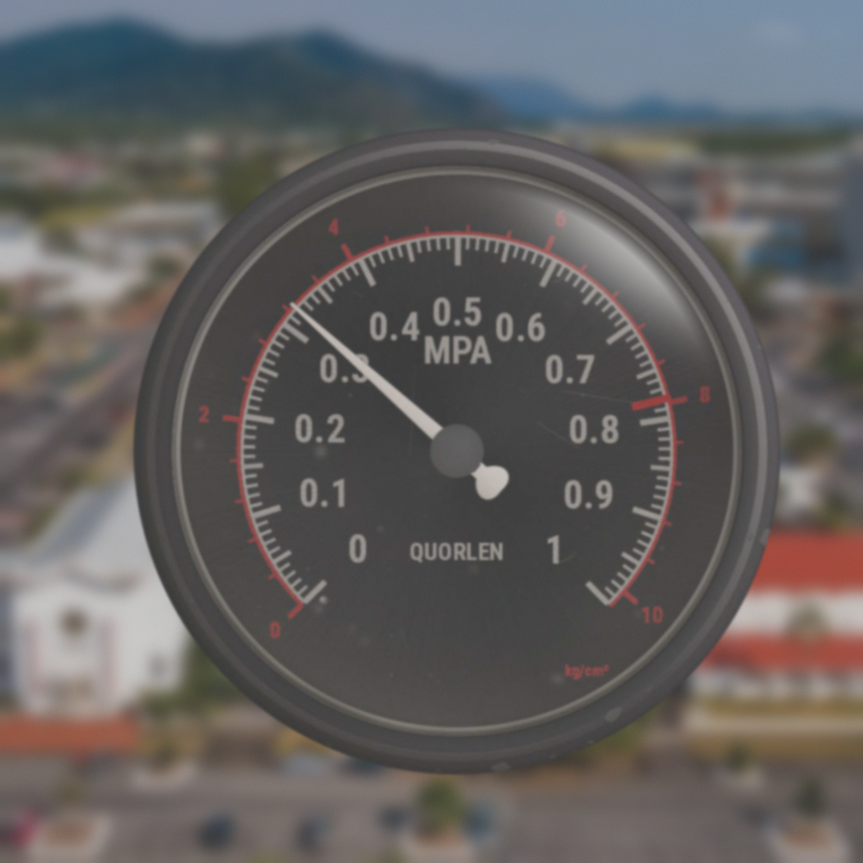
0.32 MPa
